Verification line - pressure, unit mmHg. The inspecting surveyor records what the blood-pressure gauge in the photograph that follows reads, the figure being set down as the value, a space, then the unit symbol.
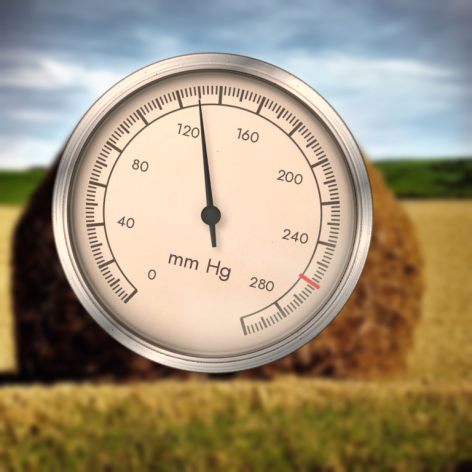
130 mmHg
